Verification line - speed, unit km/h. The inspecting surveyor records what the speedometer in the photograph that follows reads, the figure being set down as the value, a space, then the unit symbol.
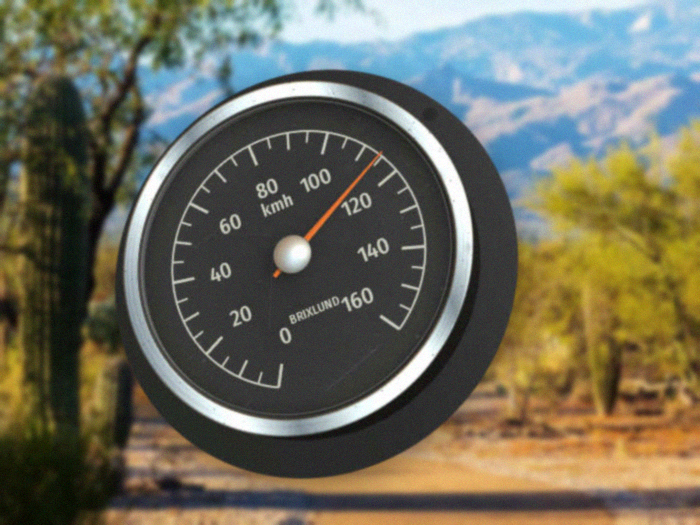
115 km/h
